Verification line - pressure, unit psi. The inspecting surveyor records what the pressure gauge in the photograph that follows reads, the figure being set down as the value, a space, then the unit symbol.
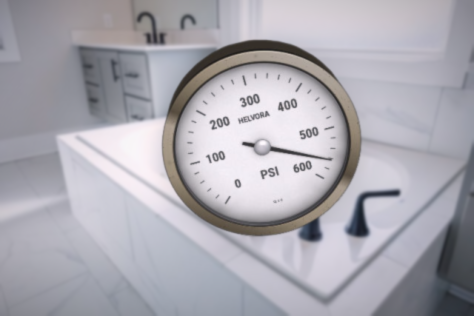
560 psi
